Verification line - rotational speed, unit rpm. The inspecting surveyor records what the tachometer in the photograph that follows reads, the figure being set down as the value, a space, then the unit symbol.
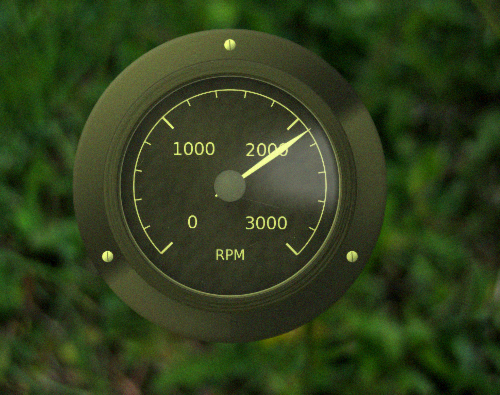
2100 rpm
